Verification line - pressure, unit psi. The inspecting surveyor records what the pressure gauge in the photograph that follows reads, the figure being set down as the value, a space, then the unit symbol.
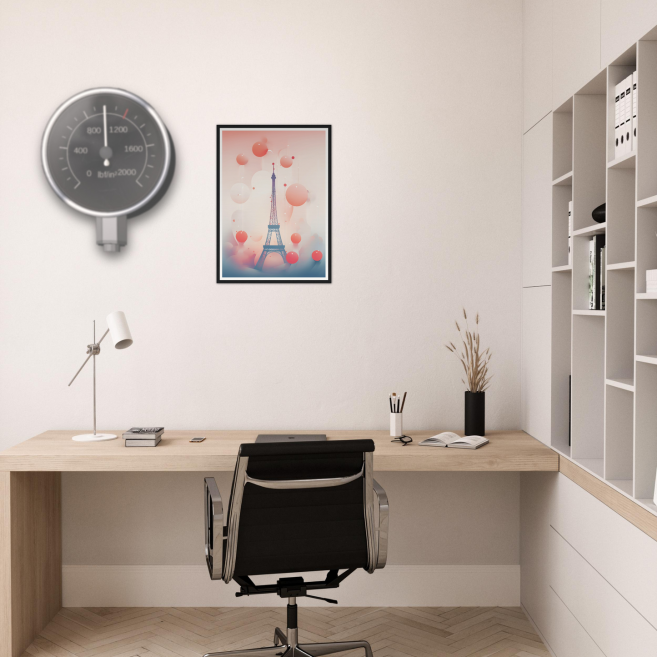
1000 psi
